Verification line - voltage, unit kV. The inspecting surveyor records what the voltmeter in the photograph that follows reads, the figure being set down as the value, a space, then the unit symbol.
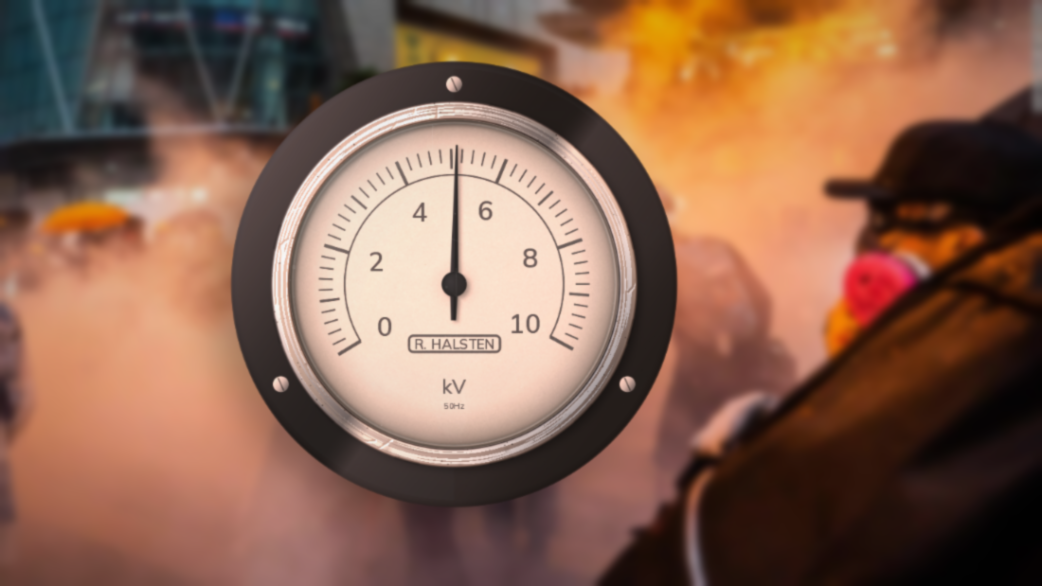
5.1 kV
